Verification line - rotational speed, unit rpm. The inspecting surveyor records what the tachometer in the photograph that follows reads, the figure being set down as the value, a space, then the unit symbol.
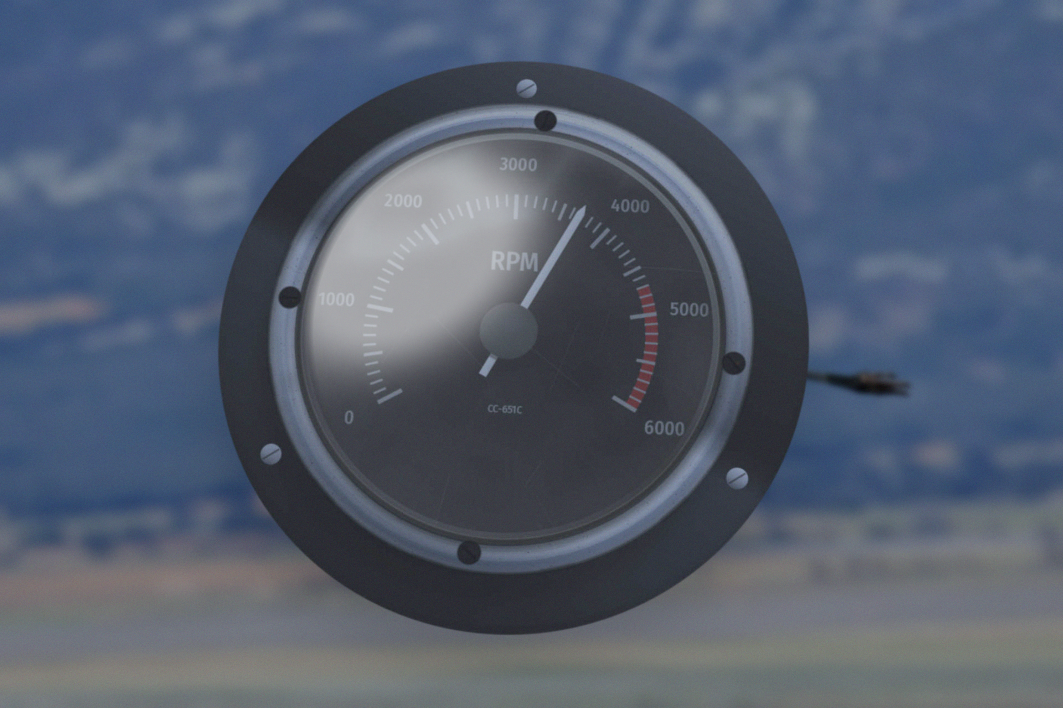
3700 rpm
